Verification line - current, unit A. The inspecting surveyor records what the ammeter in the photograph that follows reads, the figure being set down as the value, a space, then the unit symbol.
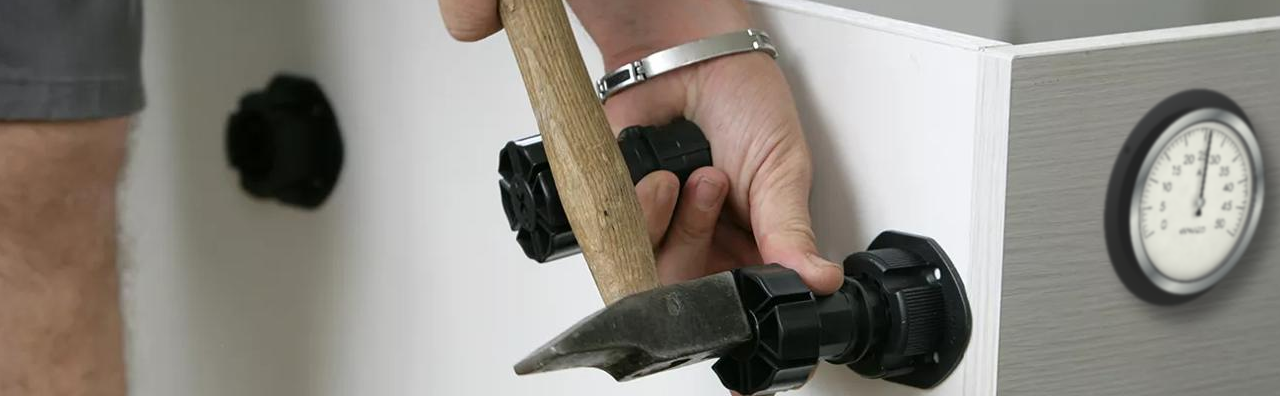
25 A
